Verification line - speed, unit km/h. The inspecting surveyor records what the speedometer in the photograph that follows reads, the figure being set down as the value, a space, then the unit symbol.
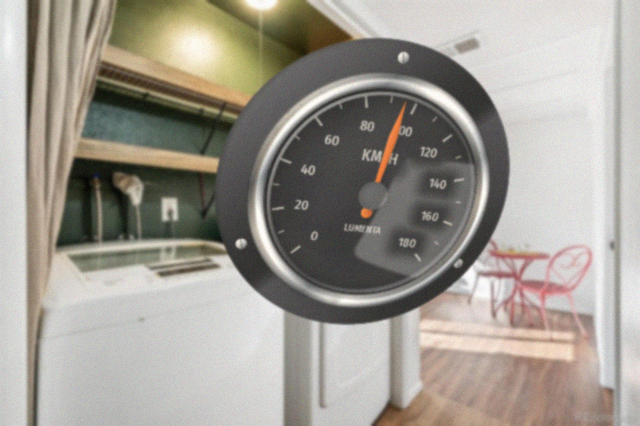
95 km/h
